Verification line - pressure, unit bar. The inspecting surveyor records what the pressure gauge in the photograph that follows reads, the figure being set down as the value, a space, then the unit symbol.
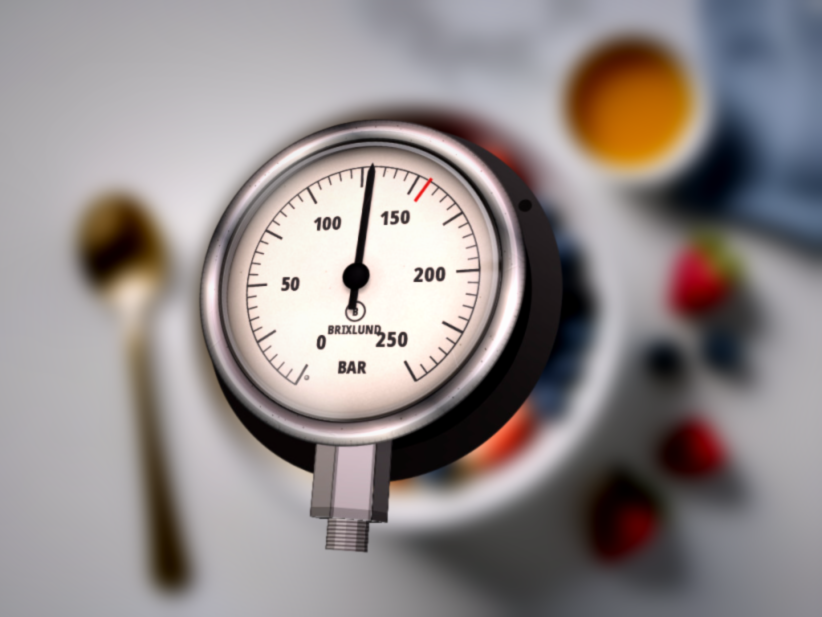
130 bar
